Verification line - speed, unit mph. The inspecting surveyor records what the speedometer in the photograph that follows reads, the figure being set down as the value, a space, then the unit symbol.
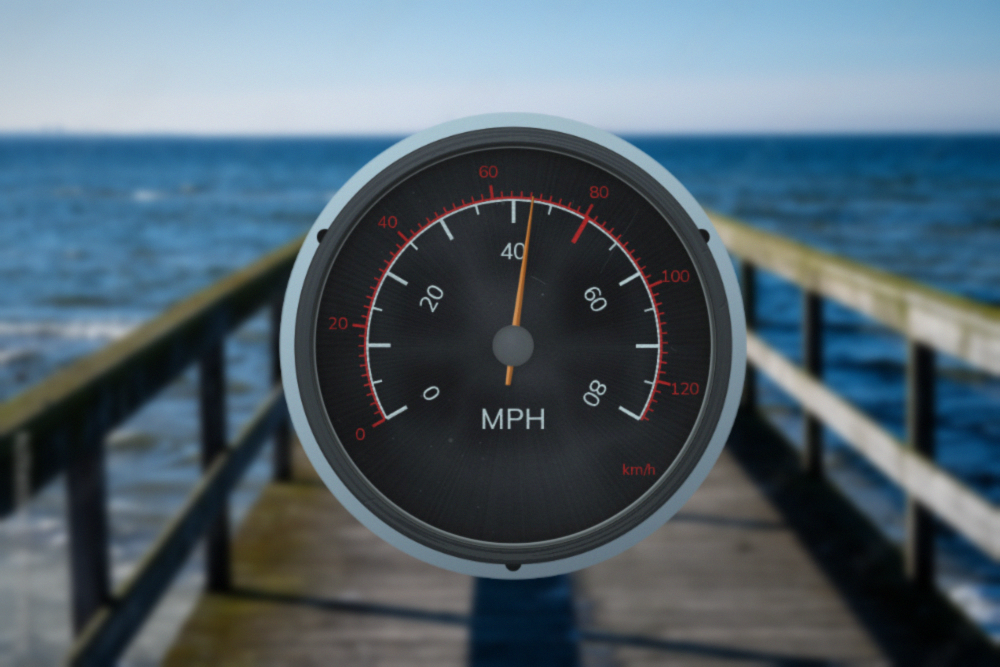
42.5 mph
